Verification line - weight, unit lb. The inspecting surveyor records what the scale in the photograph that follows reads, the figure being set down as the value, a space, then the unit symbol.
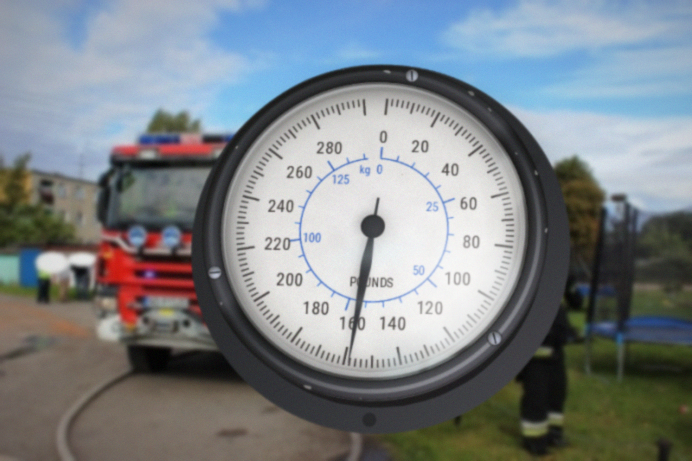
158 lb
